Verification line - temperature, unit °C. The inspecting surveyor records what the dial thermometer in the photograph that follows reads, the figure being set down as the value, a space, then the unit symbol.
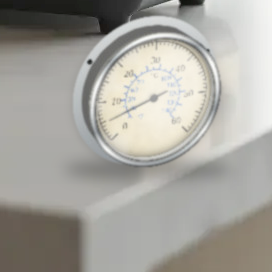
5 °C
